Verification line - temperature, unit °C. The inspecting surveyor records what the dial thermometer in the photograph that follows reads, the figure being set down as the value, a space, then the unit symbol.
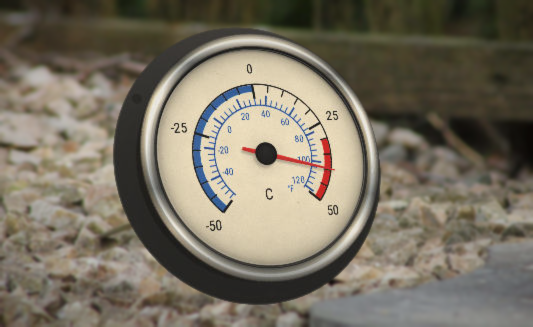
40 °C
